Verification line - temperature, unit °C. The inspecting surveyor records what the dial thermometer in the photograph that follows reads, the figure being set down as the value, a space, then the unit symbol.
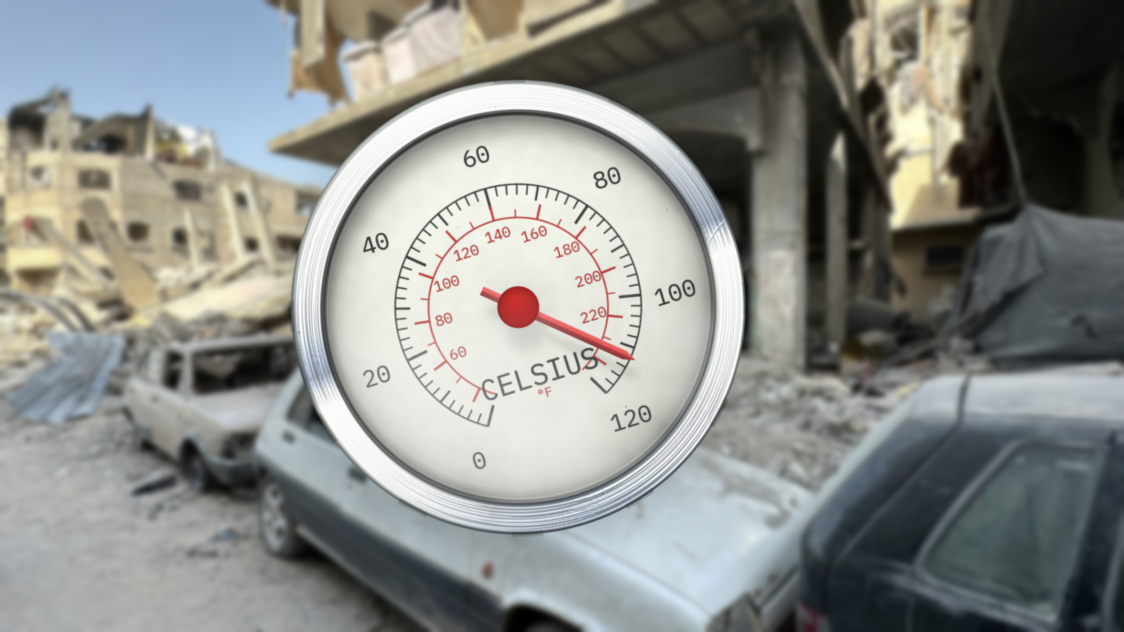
112 °C
